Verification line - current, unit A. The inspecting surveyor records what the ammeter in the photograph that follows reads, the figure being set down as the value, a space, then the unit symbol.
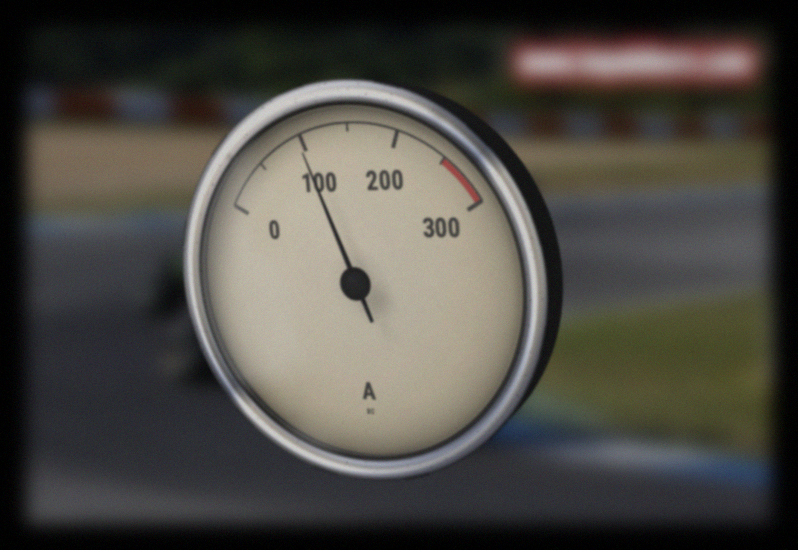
100 A
